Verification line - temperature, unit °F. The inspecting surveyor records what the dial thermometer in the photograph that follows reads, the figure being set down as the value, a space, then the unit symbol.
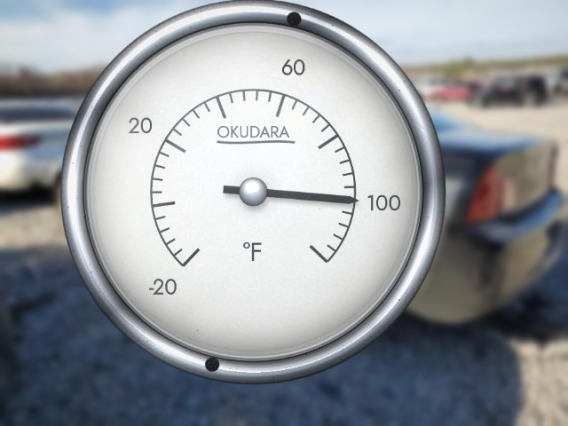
100 °F
